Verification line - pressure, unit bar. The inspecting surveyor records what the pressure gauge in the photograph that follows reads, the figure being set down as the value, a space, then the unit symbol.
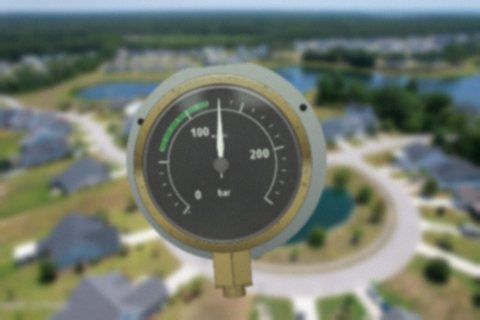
130 bar
